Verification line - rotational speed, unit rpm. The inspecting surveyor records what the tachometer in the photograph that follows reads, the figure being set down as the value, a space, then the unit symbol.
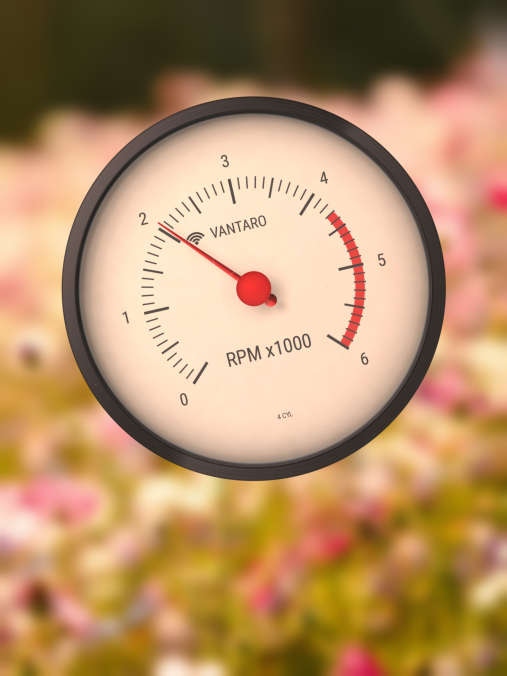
2050 rpm
